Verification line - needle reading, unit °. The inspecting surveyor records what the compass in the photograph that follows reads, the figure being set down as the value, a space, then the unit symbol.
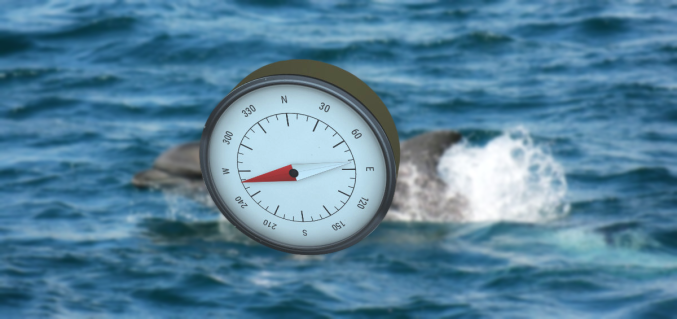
260 °
